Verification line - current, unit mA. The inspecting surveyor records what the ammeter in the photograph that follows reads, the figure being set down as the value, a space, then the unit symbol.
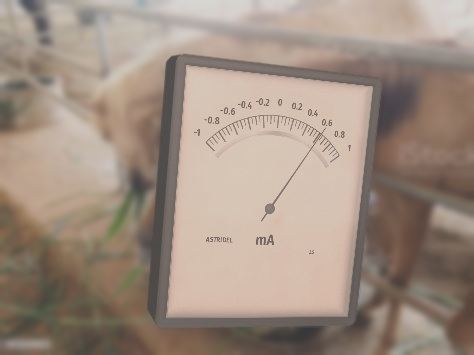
0.6 mA
